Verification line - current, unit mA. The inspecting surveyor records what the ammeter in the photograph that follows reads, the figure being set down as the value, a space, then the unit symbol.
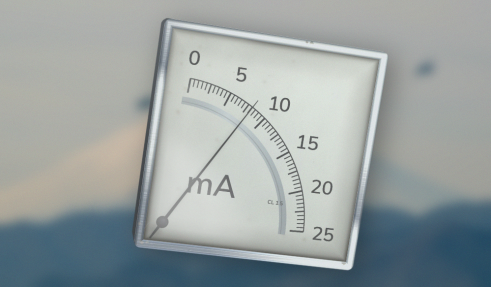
8 mA
